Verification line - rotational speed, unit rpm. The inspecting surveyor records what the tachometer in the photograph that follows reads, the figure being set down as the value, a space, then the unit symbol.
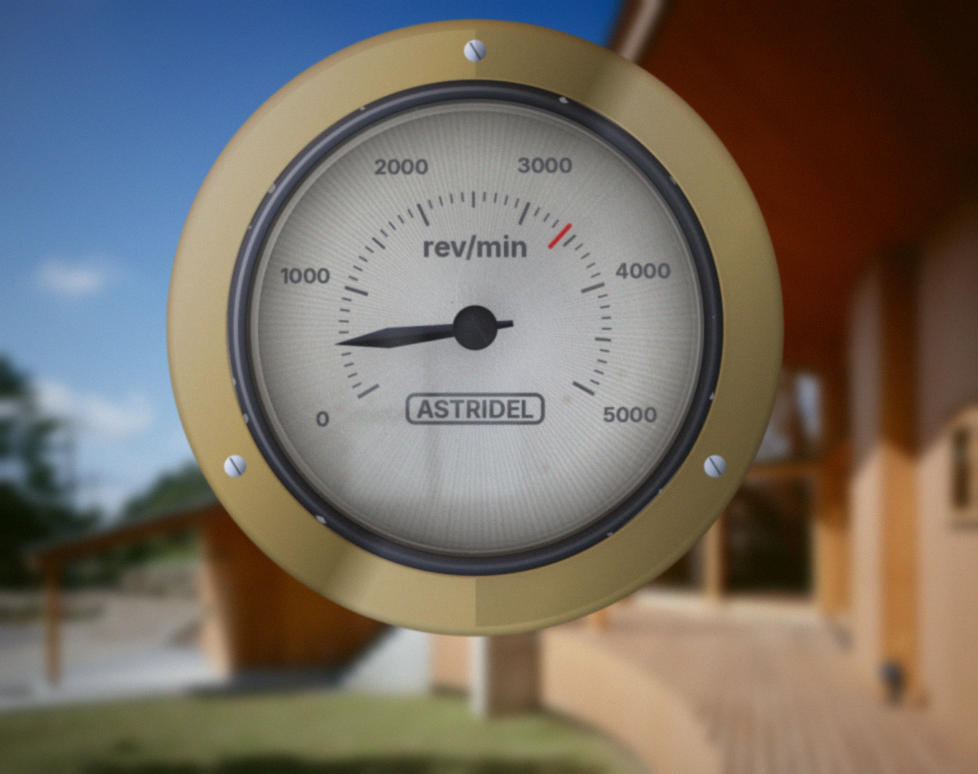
500 rpm
